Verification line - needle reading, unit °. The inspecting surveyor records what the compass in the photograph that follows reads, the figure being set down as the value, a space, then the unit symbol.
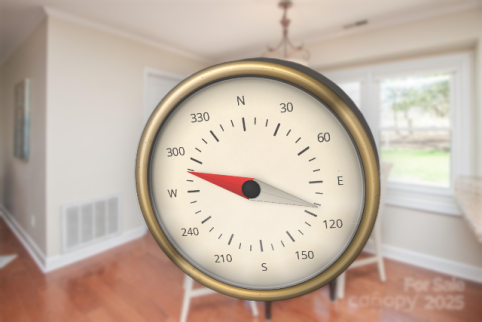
290 °
